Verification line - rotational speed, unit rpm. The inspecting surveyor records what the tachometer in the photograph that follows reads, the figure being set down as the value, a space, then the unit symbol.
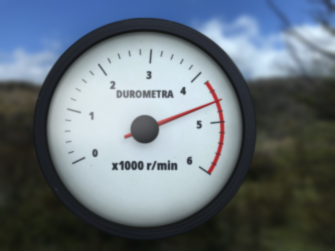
4600 rpm
